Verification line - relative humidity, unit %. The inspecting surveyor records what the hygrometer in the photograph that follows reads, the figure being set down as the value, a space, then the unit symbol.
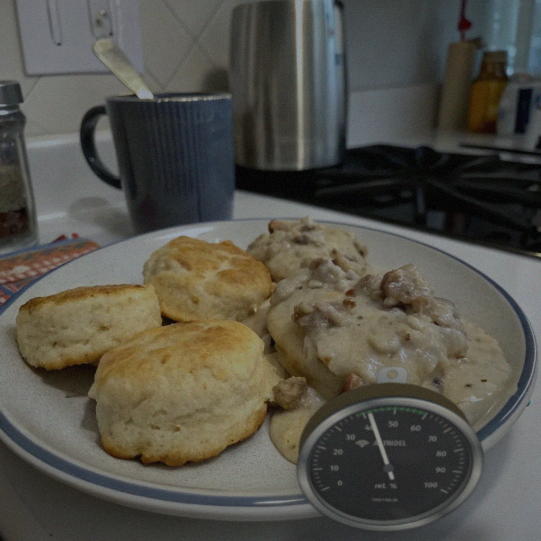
42 %
